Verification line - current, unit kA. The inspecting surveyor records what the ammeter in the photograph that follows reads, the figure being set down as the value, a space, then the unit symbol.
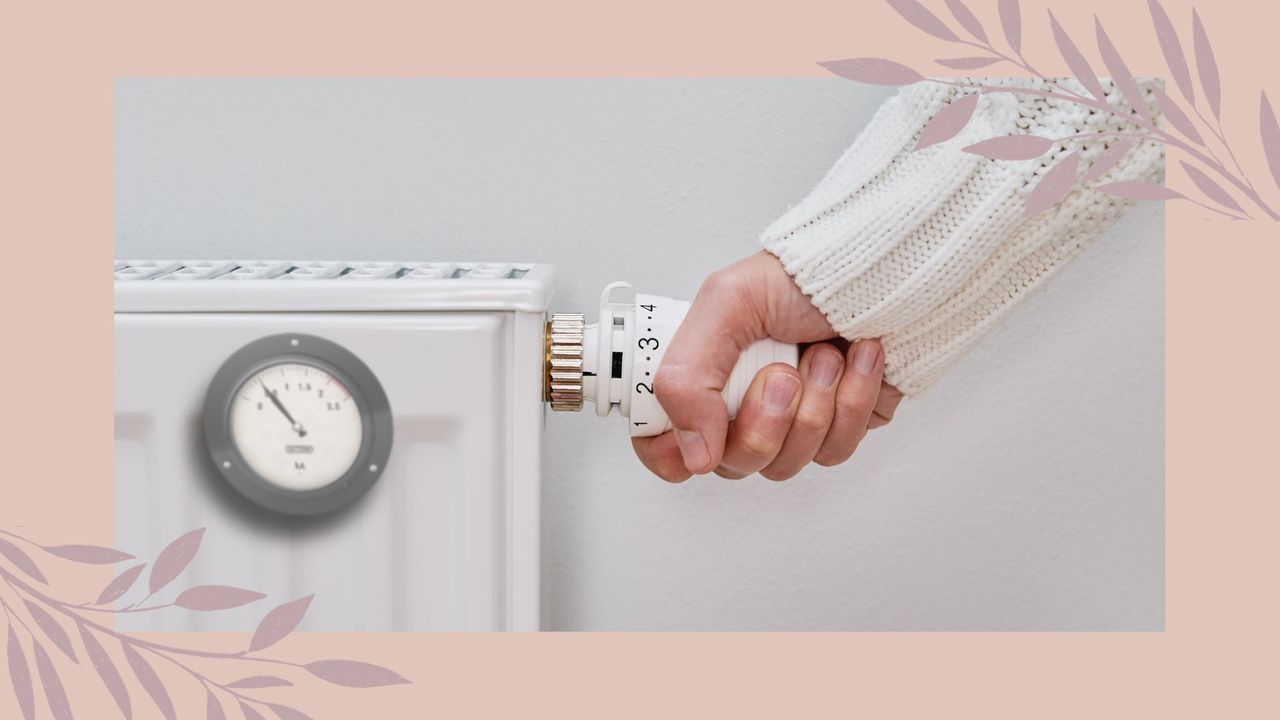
0.5 kA
